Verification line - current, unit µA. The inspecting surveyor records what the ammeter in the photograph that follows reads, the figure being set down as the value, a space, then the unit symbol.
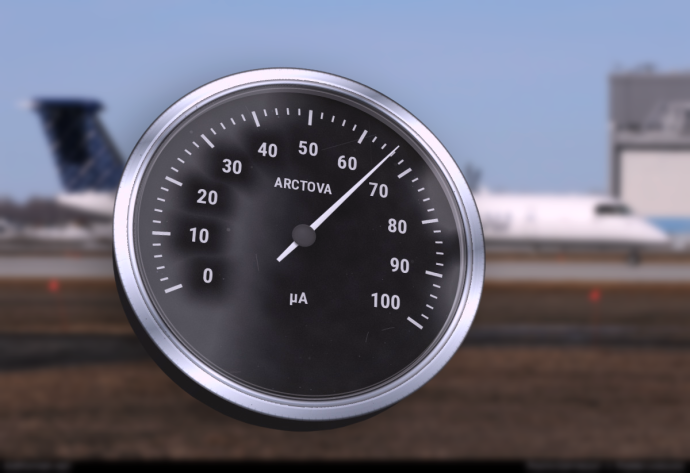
66 µA
